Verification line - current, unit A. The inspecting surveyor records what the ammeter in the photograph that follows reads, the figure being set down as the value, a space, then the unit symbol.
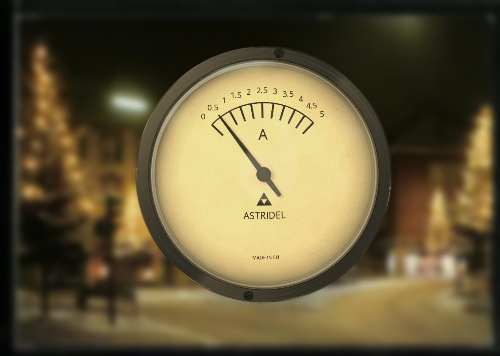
0.5 A
